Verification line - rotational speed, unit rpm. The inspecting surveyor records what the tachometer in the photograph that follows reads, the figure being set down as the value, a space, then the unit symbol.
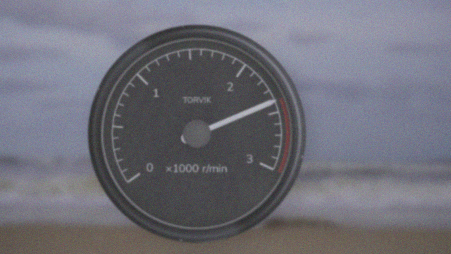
2400 rpm
